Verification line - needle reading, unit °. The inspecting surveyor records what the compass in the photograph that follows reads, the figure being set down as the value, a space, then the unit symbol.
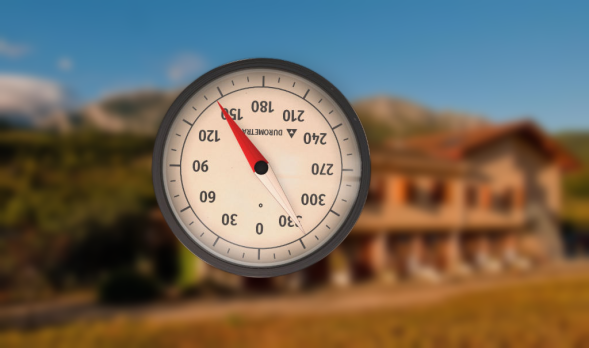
145 °
